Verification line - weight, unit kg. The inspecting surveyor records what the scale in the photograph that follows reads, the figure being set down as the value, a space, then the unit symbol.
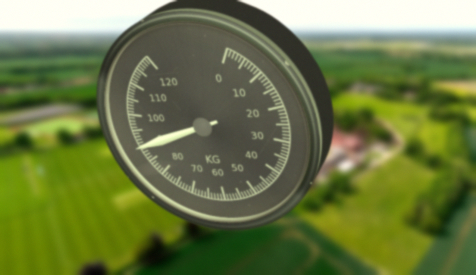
90 kg
